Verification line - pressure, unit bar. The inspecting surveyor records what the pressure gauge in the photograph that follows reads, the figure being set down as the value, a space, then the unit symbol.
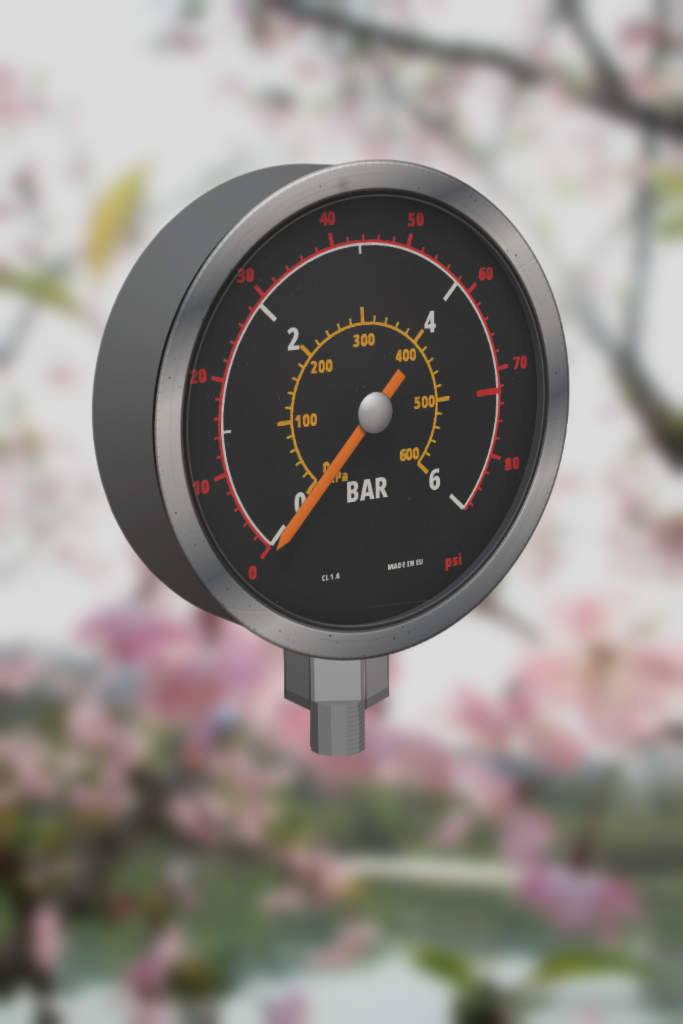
0 bar
